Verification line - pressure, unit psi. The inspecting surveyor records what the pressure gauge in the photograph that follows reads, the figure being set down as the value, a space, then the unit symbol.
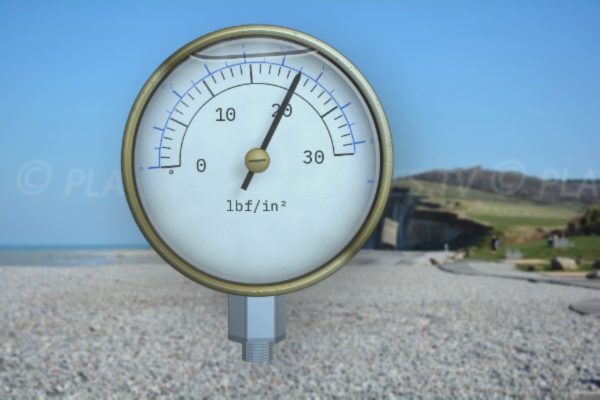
20 psi
